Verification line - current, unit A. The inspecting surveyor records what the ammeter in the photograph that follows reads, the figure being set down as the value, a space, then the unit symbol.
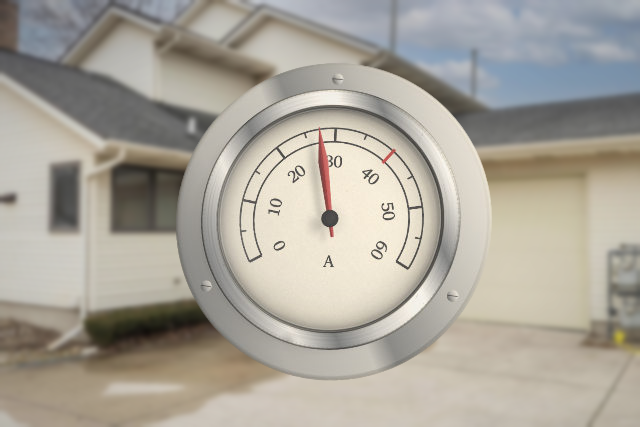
27.5 A
